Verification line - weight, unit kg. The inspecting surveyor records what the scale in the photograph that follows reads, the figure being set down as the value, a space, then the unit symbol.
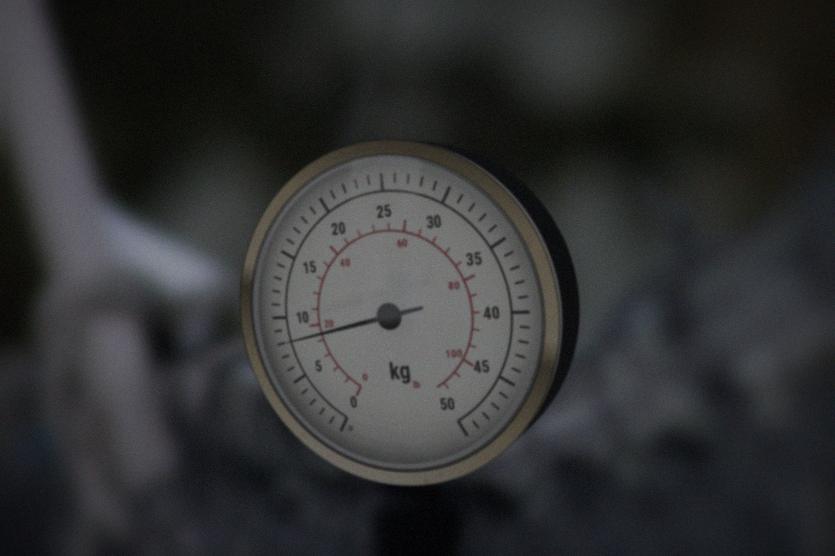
8 kg
